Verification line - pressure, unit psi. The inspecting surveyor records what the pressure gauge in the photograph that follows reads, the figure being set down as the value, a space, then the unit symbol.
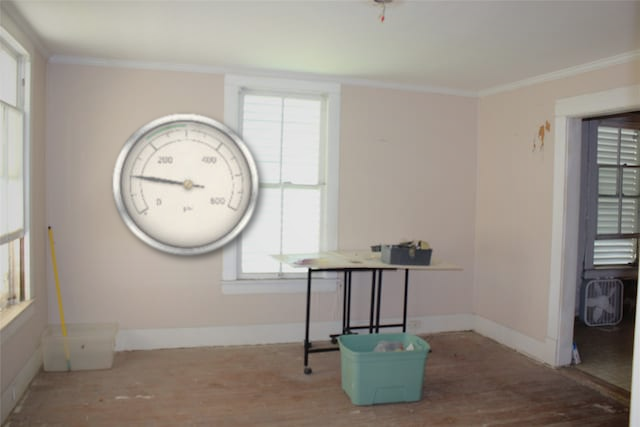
100 psi
